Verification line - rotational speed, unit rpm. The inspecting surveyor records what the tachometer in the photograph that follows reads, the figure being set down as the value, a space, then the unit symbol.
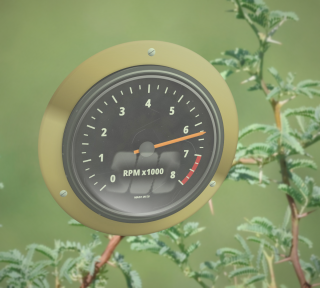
6250 rpm
